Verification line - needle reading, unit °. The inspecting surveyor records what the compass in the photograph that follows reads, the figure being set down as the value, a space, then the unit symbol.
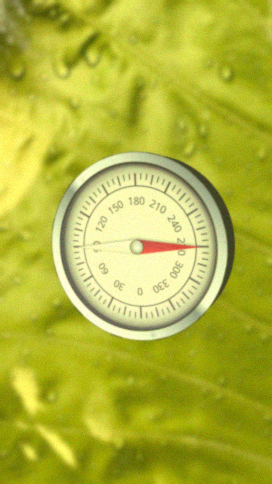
270 °
